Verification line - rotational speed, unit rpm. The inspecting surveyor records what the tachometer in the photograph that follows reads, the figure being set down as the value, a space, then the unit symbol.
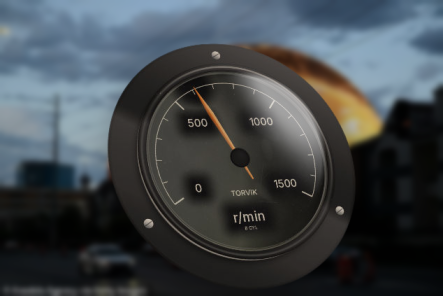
600 rpm
